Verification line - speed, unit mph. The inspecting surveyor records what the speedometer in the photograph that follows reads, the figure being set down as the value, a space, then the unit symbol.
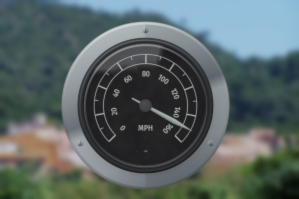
150 mph
